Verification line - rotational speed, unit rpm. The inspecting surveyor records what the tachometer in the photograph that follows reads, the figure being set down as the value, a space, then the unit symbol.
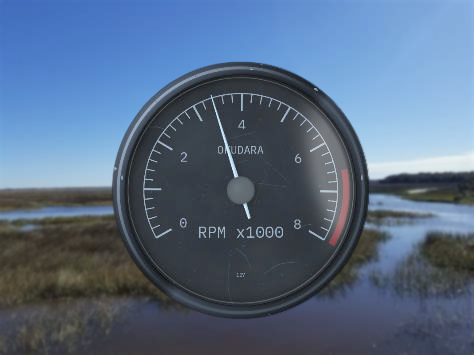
3400 rpm
